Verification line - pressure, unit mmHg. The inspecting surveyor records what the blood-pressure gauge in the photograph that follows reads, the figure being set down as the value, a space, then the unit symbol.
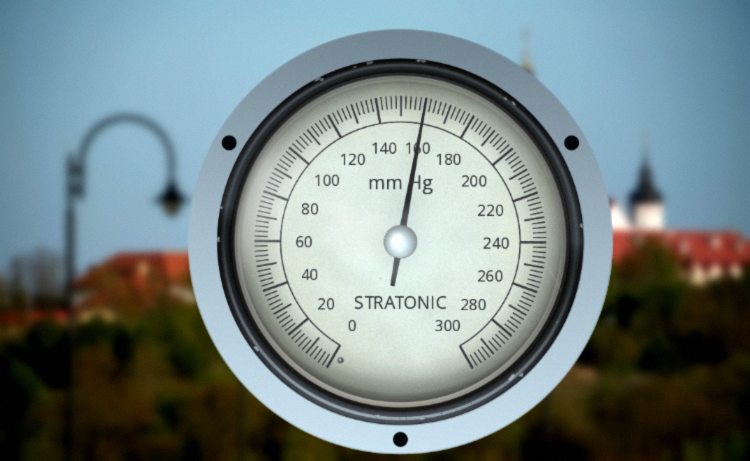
160 mmHg
